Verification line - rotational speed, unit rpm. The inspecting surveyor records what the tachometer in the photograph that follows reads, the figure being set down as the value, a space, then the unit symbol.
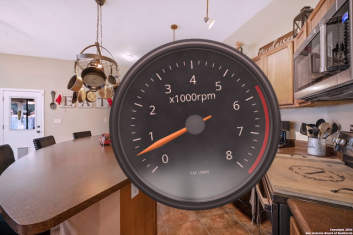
600 rpm
